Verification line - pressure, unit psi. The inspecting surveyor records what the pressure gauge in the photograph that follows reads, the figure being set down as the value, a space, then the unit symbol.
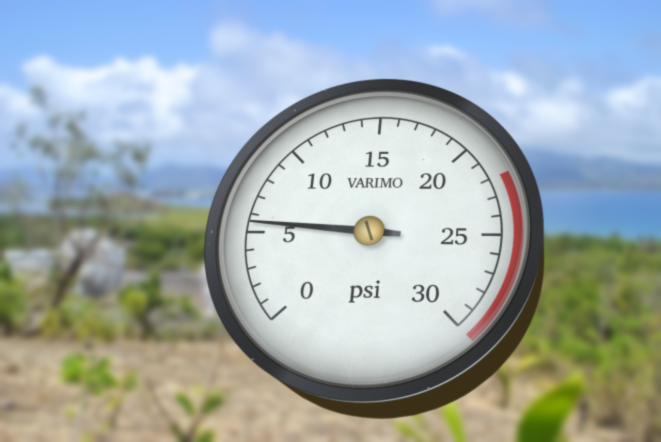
5.5 psi
